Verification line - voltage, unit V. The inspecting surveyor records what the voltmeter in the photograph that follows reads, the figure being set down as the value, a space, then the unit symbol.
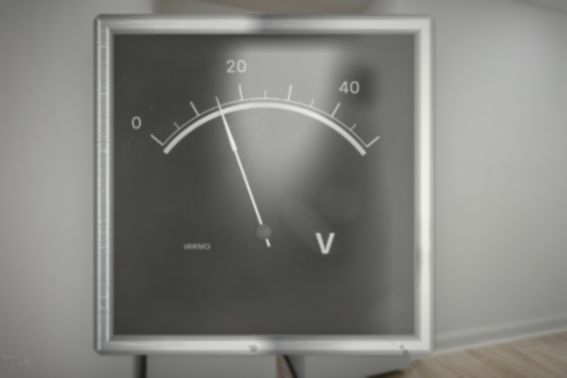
15 V
